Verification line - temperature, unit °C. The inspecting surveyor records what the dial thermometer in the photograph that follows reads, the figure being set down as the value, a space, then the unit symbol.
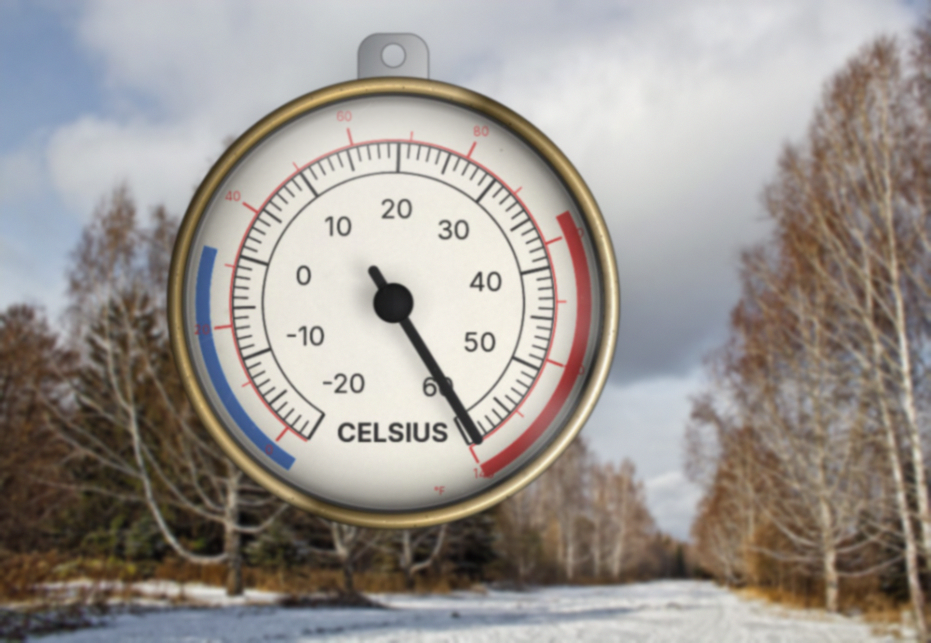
59 °C
